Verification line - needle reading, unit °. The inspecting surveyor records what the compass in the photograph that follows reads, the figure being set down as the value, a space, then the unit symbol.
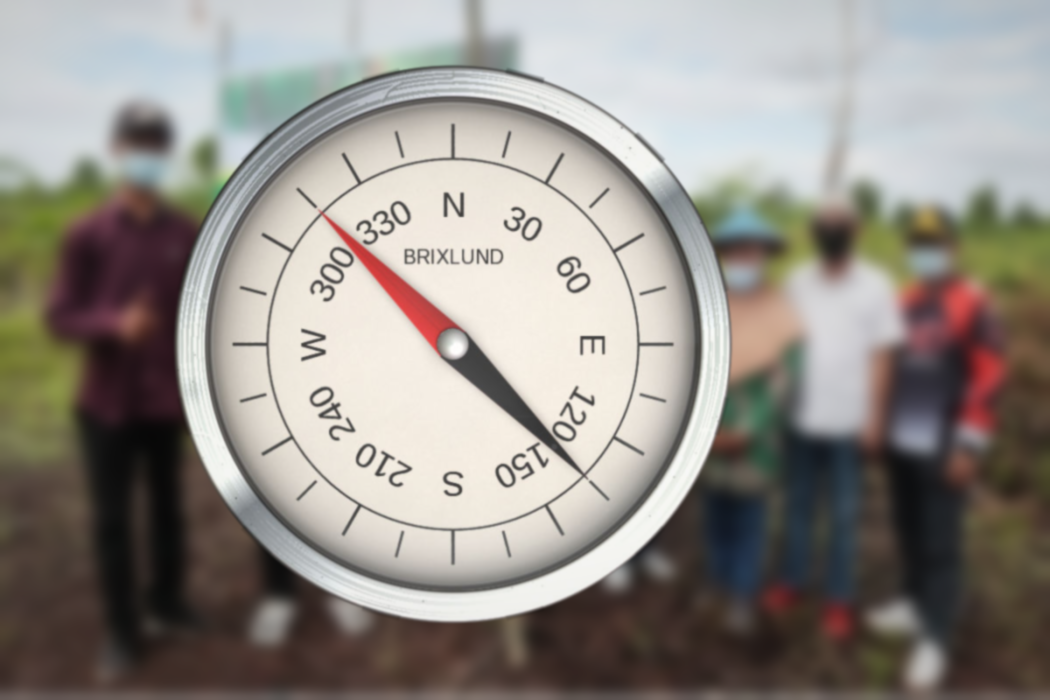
315 °
